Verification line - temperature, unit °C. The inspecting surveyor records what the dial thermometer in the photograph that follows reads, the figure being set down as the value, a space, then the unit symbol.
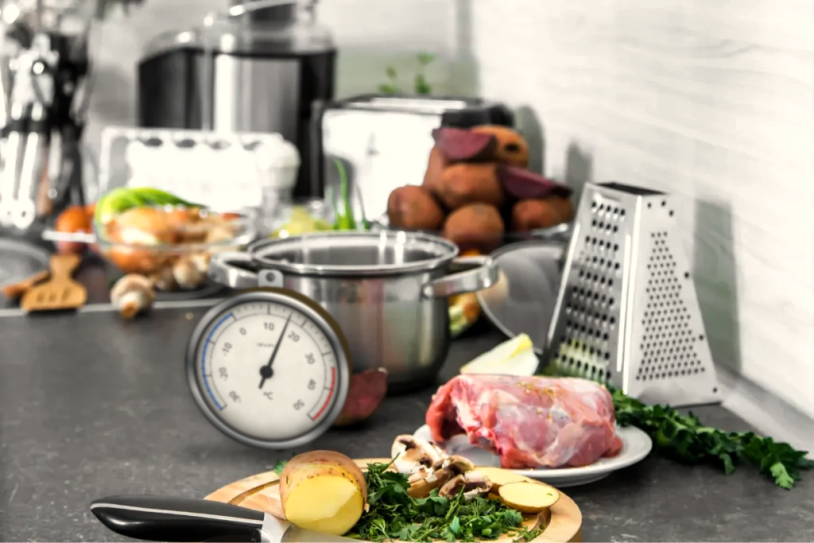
16 °C
